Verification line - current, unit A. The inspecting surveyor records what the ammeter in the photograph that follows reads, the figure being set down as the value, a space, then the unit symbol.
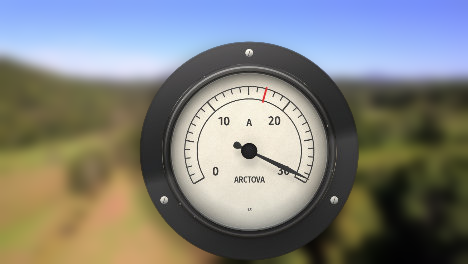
29.5 A
